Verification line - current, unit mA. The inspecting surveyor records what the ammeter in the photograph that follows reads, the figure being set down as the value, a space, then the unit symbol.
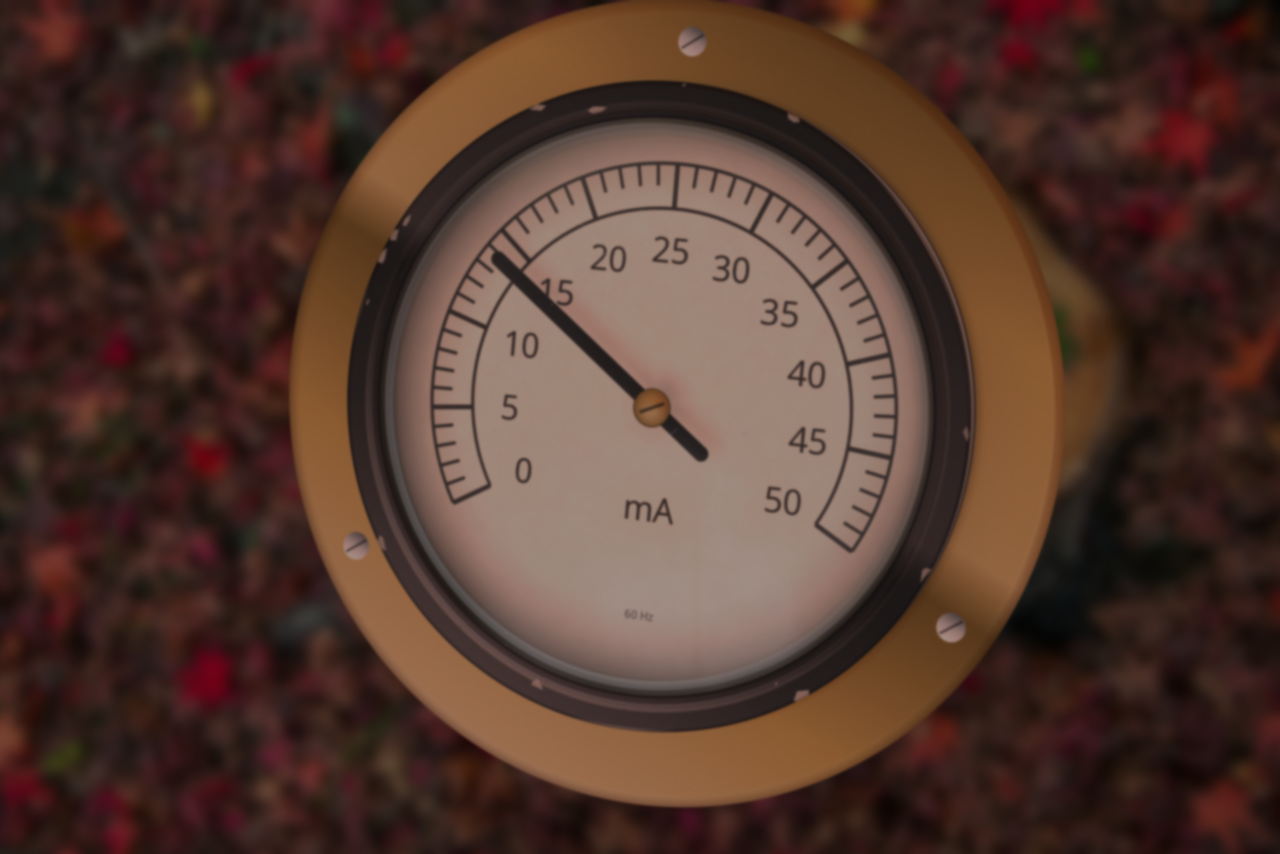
14 mA
